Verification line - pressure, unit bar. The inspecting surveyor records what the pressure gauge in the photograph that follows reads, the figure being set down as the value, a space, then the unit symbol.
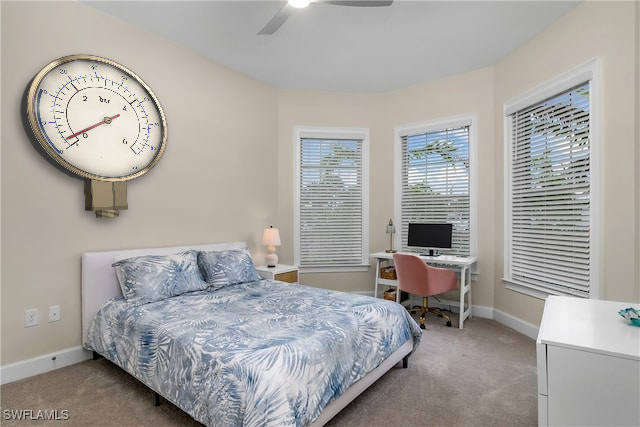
0.2 bar
